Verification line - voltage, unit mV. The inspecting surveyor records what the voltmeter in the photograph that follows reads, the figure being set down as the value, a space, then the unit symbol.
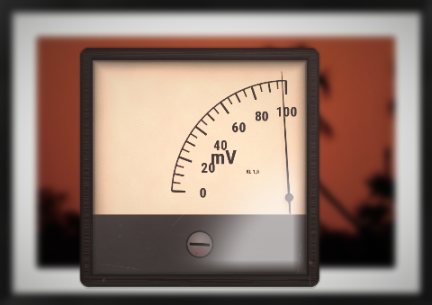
97.5 mV
